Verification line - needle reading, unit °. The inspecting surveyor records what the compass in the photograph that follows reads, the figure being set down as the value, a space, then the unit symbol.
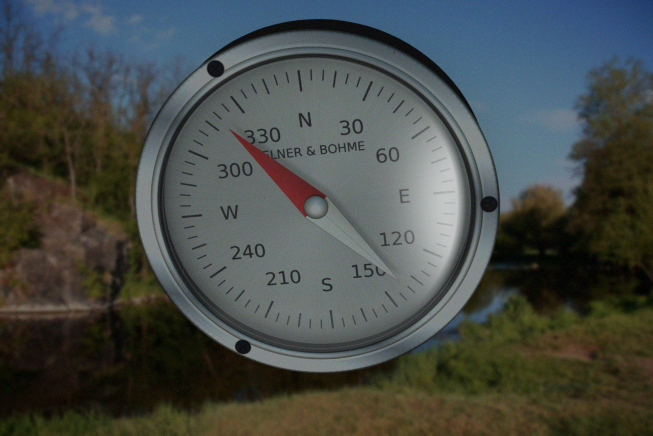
320 °
